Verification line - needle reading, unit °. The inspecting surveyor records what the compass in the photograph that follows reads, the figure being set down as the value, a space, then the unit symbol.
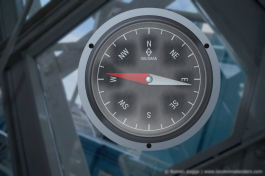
277.5 °
